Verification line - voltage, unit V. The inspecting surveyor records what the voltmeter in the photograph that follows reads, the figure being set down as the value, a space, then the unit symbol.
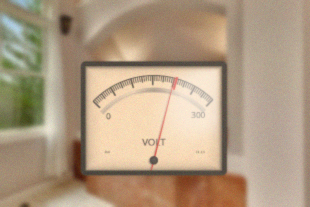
200 V
